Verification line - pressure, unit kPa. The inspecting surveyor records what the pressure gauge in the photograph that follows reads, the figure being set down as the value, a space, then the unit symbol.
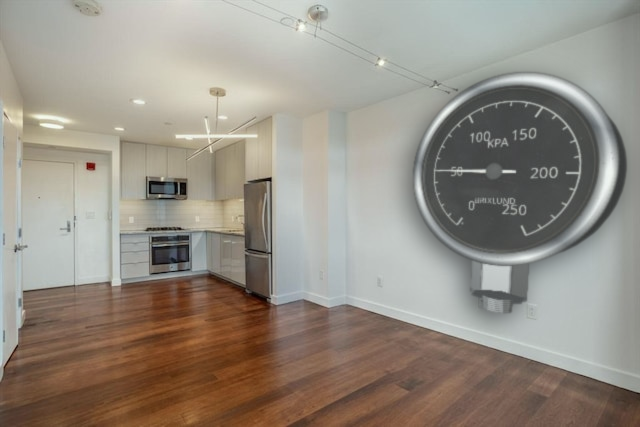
50 kPa
